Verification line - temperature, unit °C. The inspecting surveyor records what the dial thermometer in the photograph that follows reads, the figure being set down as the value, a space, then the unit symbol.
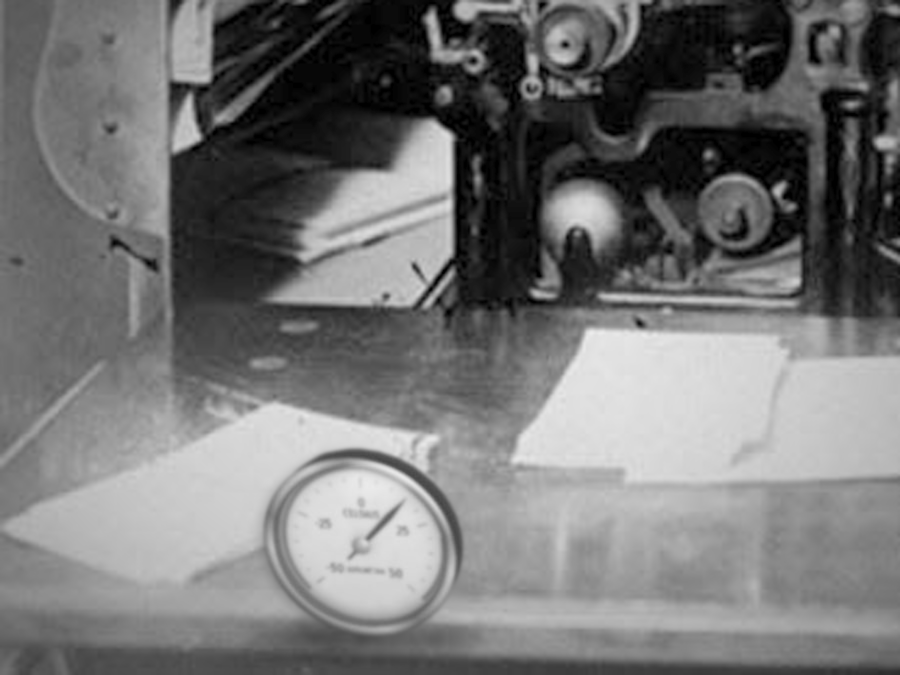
15 °C
